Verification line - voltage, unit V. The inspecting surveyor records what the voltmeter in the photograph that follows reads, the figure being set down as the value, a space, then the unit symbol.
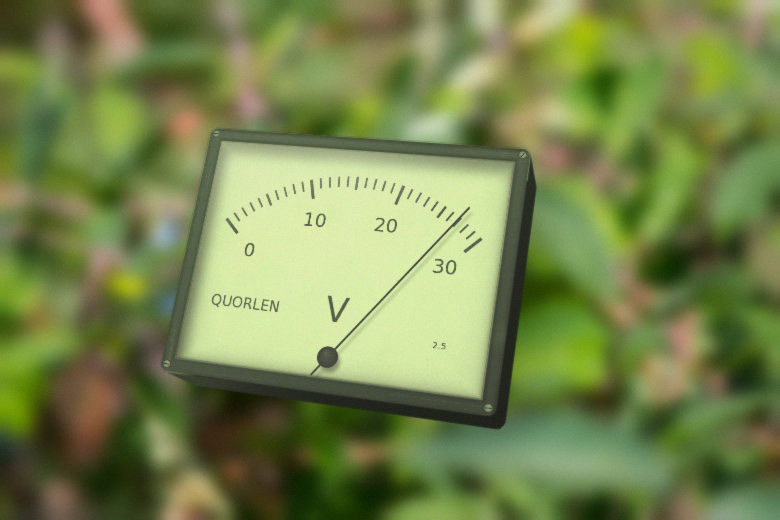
27 V
